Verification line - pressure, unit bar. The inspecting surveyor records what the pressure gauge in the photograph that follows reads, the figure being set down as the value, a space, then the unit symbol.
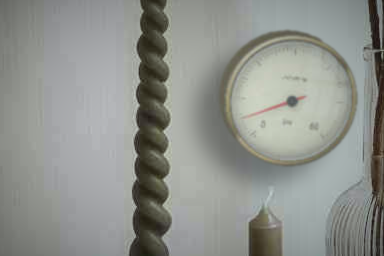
5 bar
